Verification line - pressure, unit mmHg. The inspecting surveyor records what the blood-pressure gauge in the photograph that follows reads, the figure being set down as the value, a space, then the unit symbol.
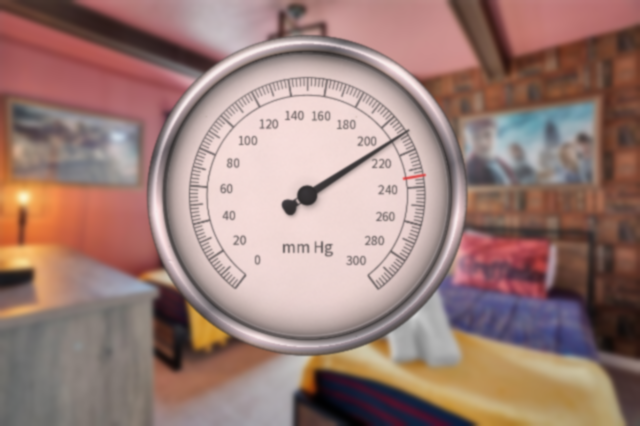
210 mmHg
